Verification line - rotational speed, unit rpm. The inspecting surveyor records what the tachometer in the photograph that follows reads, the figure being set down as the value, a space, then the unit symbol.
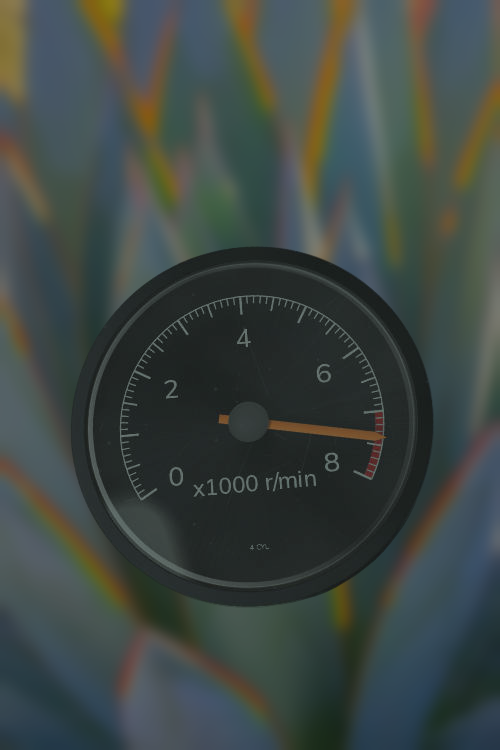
7400 rpm
